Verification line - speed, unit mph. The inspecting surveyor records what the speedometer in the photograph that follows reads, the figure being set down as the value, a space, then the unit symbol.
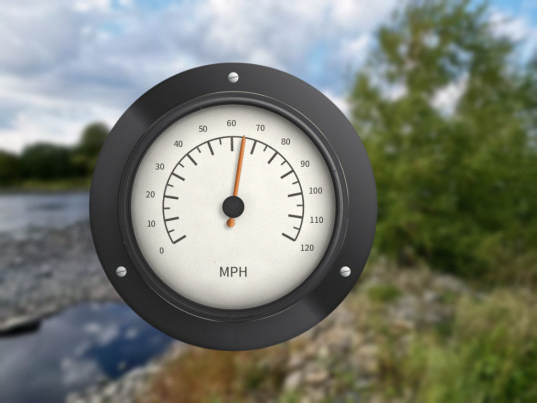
65 mph
